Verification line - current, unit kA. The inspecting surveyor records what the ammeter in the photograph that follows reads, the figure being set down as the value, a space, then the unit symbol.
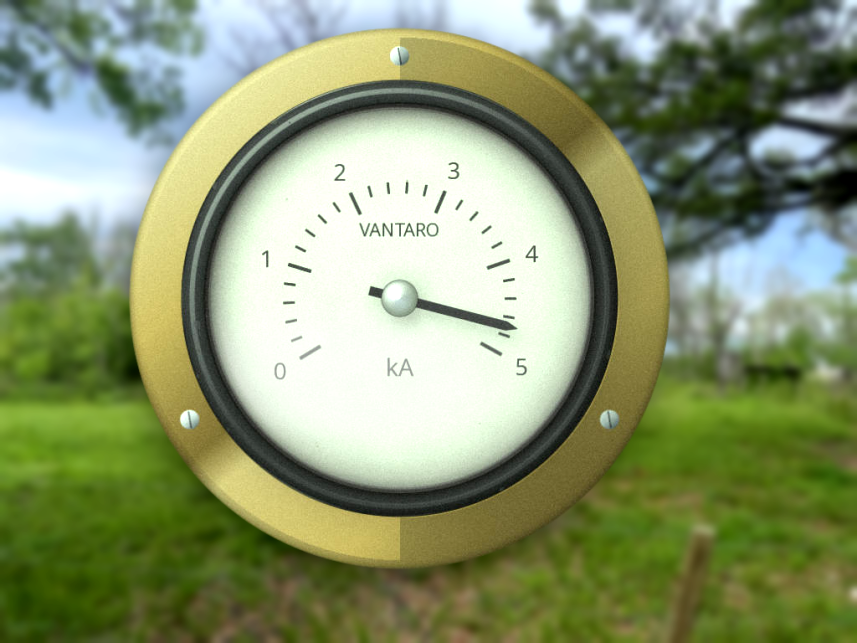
4.7 kA
